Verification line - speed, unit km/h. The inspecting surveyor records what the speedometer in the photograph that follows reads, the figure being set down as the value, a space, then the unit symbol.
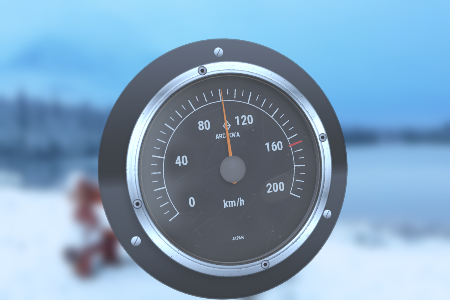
100 km/h
